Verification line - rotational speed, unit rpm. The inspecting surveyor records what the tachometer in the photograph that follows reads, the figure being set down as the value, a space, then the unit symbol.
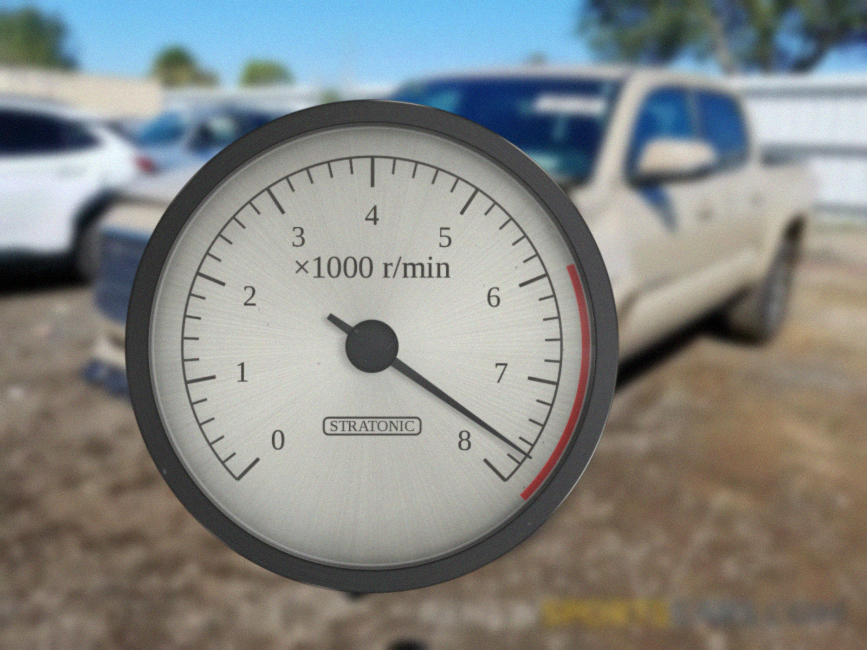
7700 rpm
